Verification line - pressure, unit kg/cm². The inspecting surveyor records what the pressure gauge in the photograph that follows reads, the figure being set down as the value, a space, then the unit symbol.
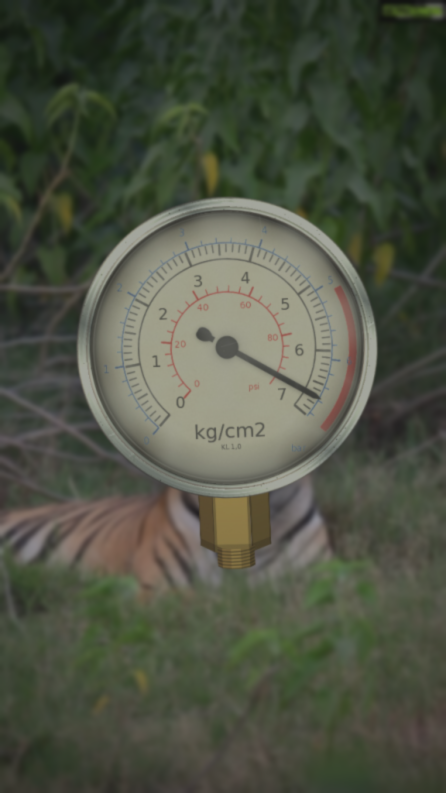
6.7 kg/cm²
